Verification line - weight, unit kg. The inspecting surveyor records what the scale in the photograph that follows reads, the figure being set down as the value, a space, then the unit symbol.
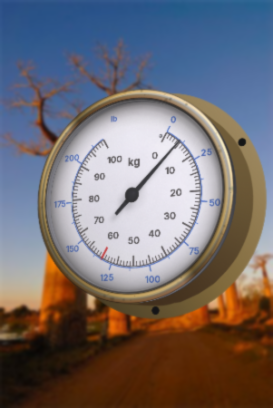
5 kg
